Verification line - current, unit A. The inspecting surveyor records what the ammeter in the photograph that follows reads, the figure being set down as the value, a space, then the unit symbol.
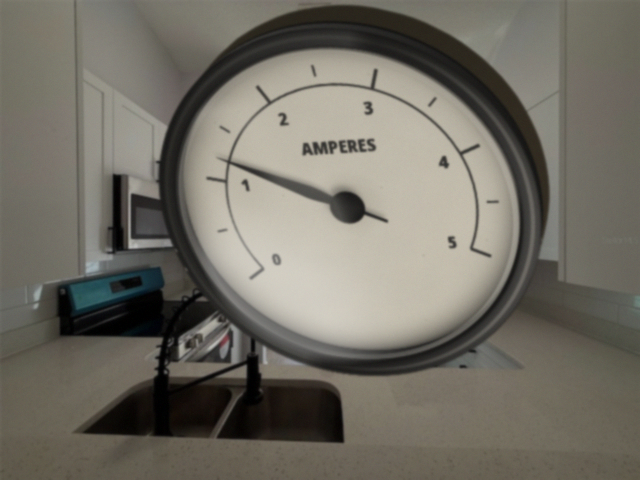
1.25 A
